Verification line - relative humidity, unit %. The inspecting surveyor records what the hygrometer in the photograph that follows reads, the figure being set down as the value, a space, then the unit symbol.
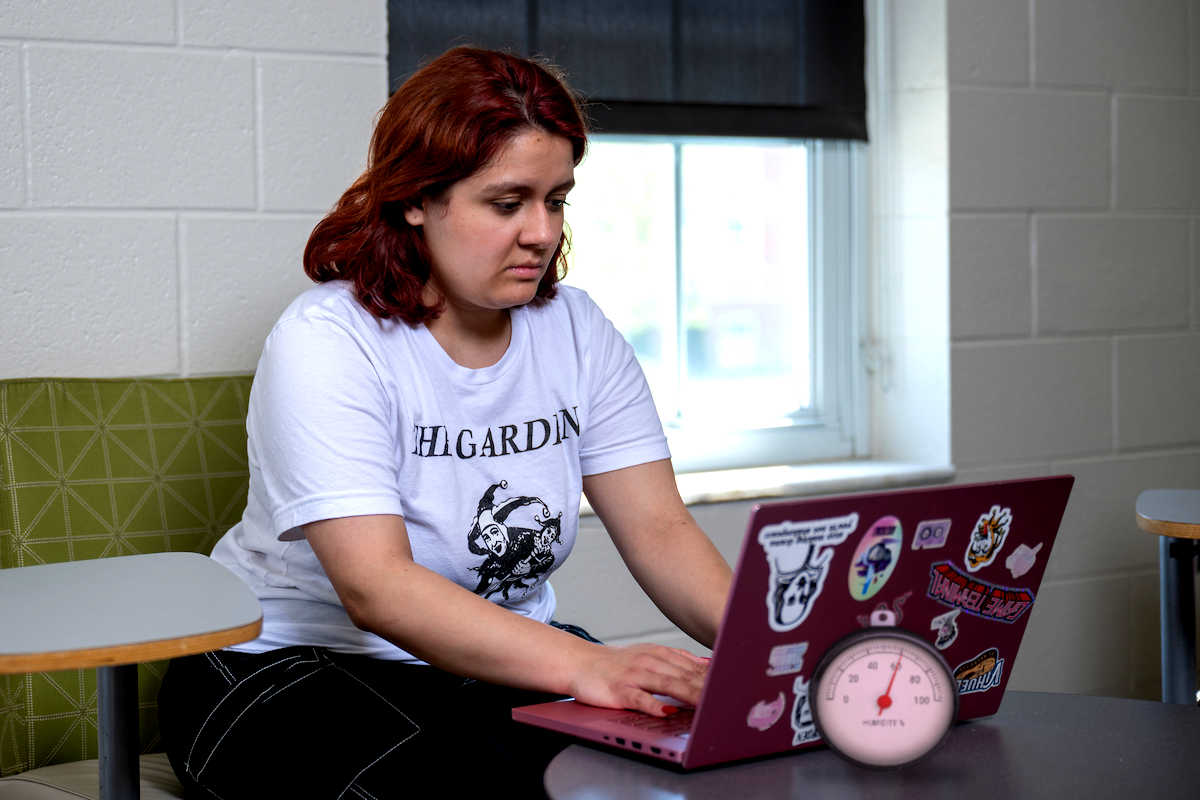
60 %
